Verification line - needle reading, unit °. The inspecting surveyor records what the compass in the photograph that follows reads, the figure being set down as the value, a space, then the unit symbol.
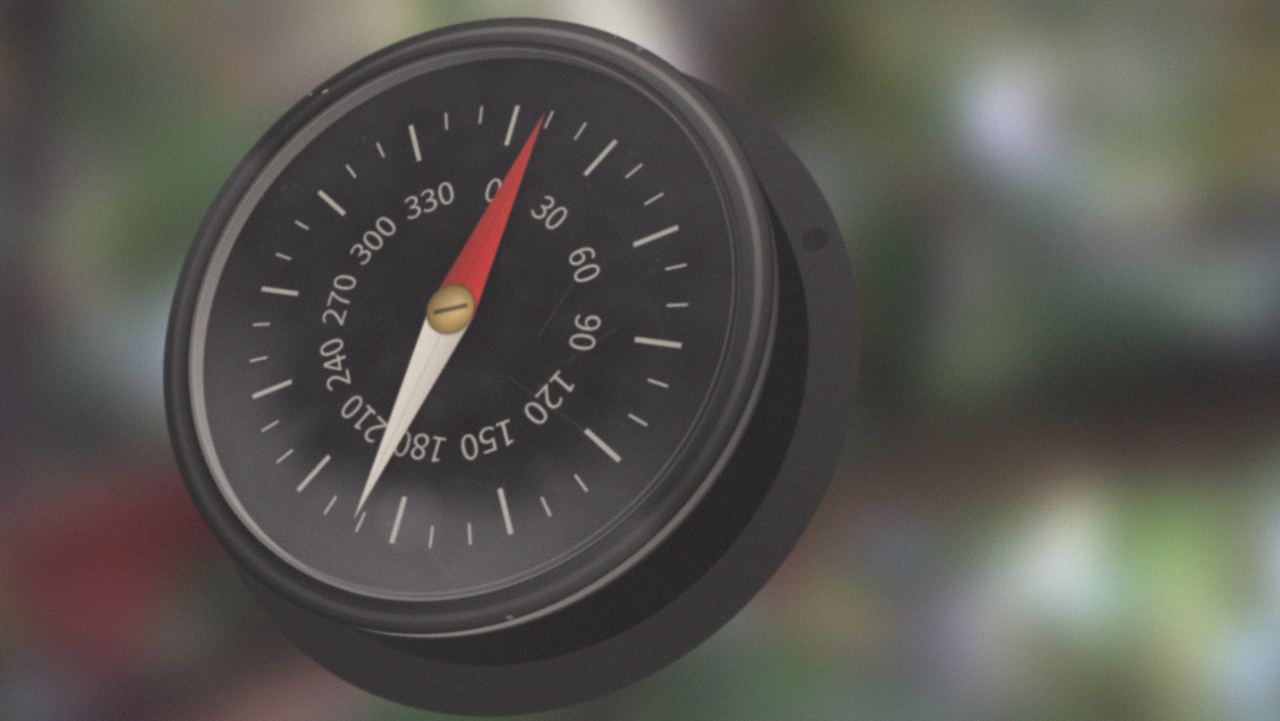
10 °
